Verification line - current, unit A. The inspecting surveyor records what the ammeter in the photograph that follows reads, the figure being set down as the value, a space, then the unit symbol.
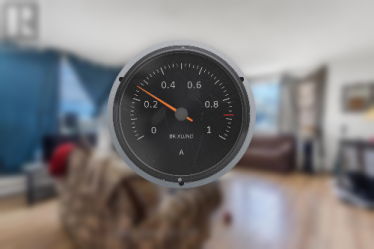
0.26 A
